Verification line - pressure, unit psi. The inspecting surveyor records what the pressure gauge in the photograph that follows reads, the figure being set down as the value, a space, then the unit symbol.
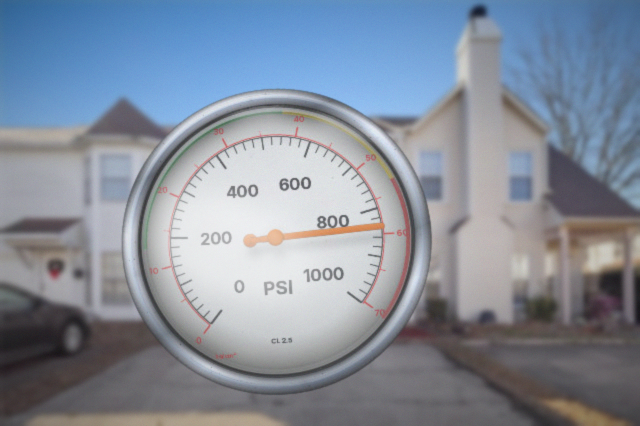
840 psi
